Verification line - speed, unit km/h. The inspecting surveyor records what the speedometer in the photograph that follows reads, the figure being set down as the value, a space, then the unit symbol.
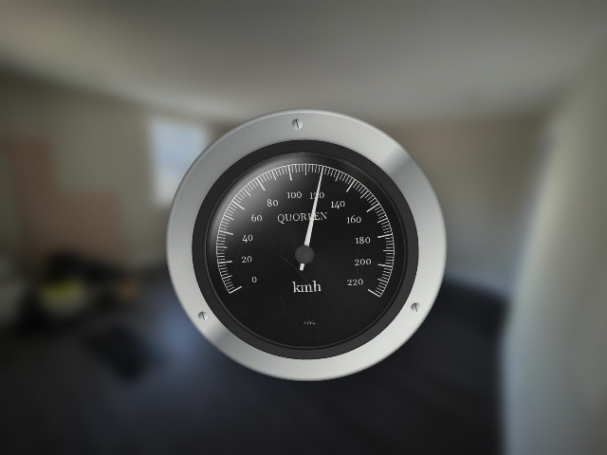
120 km/h
